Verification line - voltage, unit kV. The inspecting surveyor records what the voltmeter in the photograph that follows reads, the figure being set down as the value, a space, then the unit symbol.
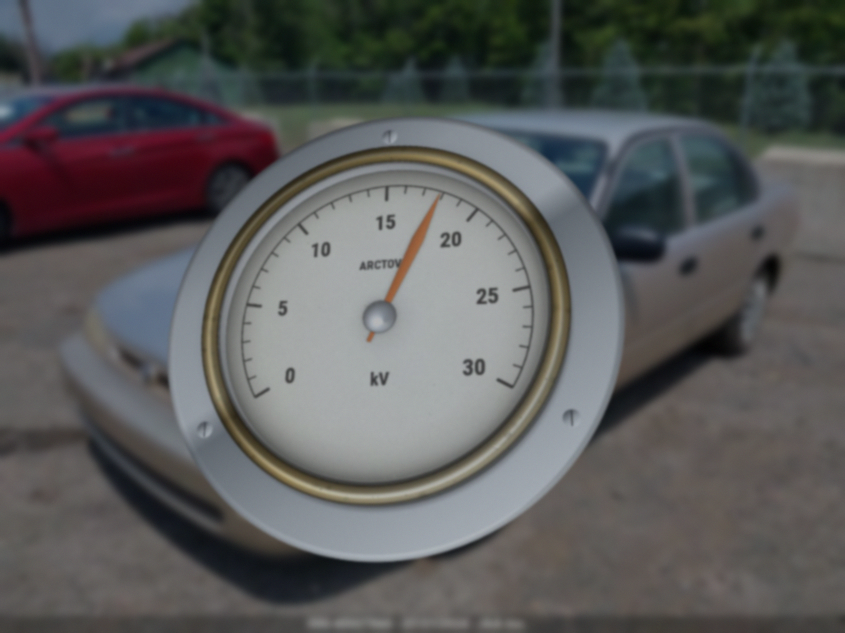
18 kV
